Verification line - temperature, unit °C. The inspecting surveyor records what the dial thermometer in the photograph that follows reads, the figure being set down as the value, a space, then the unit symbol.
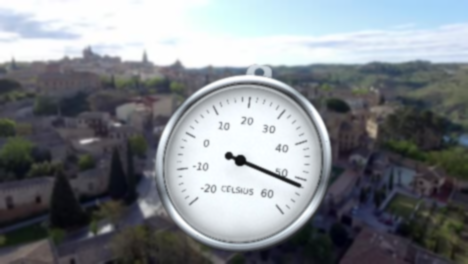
52 °C
